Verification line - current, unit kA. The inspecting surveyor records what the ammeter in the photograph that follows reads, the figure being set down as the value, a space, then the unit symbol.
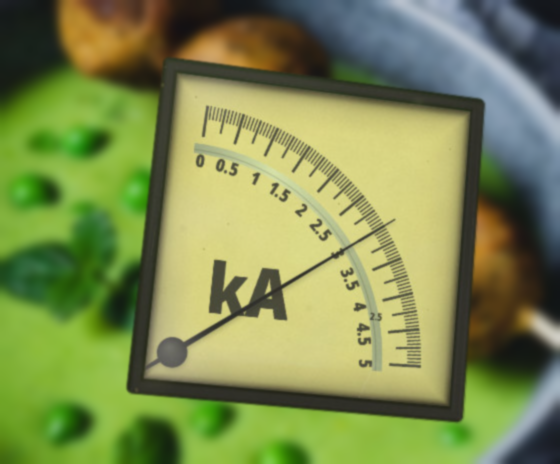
3 kA
